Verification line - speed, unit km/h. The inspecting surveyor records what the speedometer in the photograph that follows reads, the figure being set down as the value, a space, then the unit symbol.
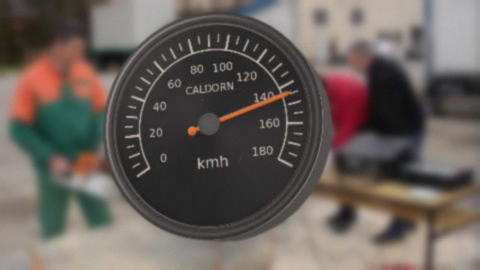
145 km/h
